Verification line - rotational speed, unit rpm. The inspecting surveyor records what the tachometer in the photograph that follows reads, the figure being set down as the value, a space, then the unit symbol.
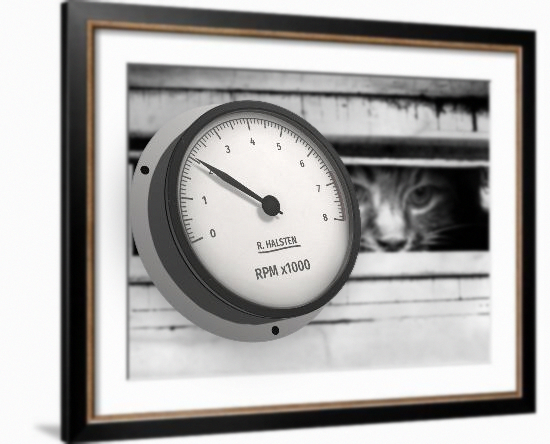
2000 rpm
